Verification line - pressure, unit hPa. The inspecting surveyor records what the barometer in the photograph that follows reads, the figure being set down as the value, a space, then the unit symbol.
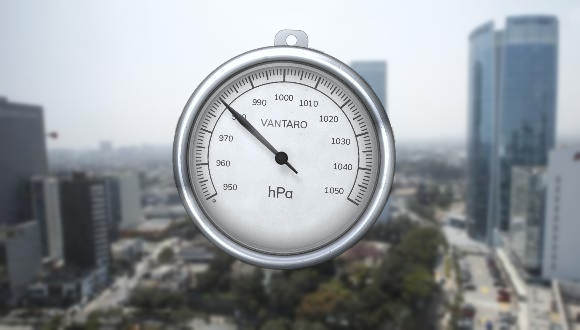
980 hPa
